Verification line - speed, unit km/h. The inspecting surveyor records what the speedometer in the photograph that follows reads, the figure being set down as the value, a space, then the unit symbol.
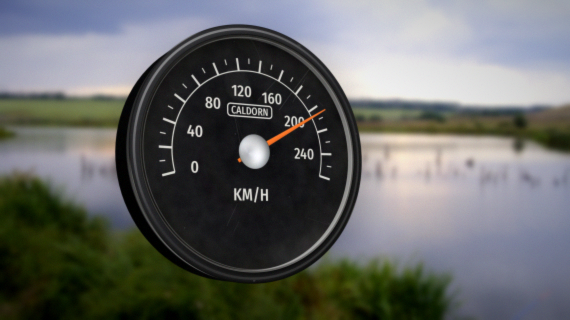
205 km/h
